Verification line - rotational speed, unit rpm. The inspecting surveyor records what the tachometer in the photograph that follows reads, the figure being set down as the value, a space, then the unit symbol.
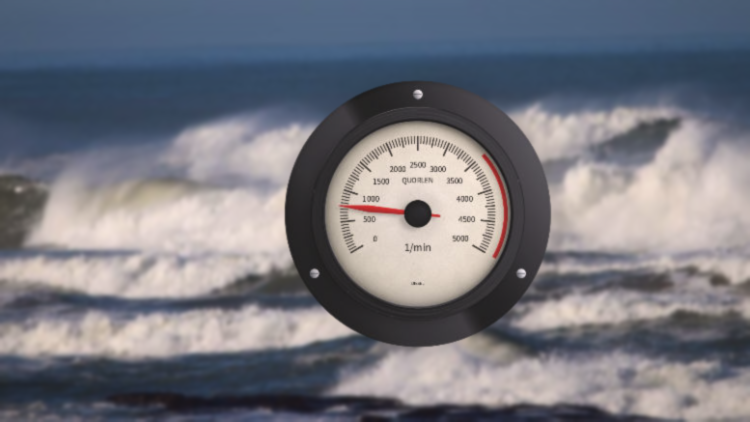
750 rpm
